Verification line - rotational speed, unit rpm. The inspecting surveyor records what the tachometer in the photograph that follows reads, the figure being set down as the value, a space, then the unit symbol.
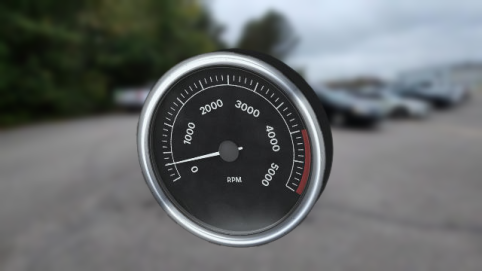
300 rpm
